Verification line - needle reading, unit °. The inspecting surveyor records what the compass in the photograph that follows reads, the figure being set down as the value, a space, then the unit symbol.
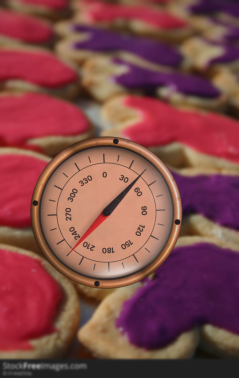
225 °
